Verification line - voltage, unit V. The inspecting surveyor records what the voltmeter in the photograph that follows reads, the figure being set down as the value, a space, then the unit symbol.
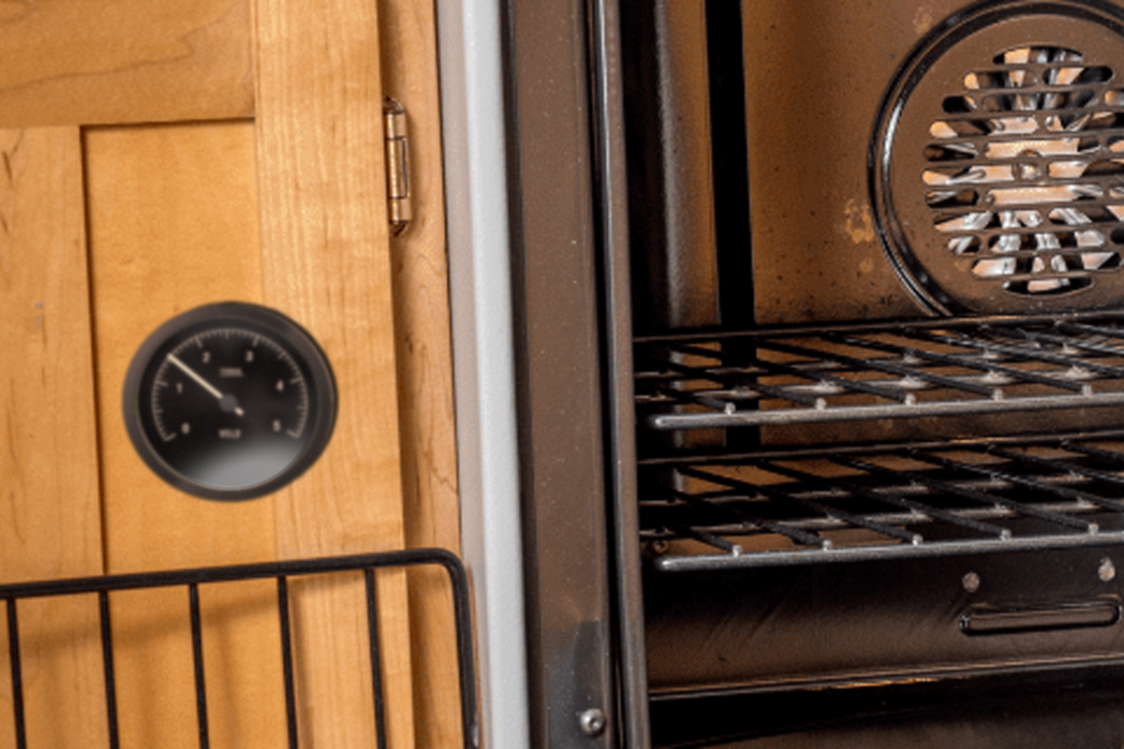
1.5 V
